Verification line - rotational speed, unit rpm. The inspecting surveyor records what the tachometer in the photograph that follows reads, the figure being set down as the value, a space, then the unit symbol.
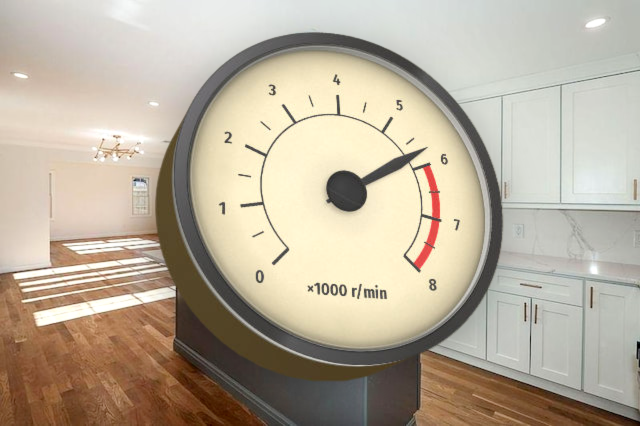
5750 rpm
